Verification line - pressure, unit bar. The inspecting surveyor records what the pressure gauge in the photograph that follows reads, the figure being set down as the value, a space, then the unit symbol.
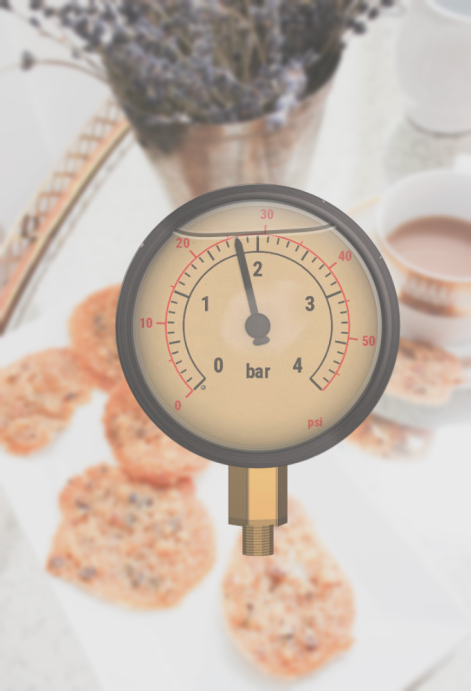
1.8 bar
